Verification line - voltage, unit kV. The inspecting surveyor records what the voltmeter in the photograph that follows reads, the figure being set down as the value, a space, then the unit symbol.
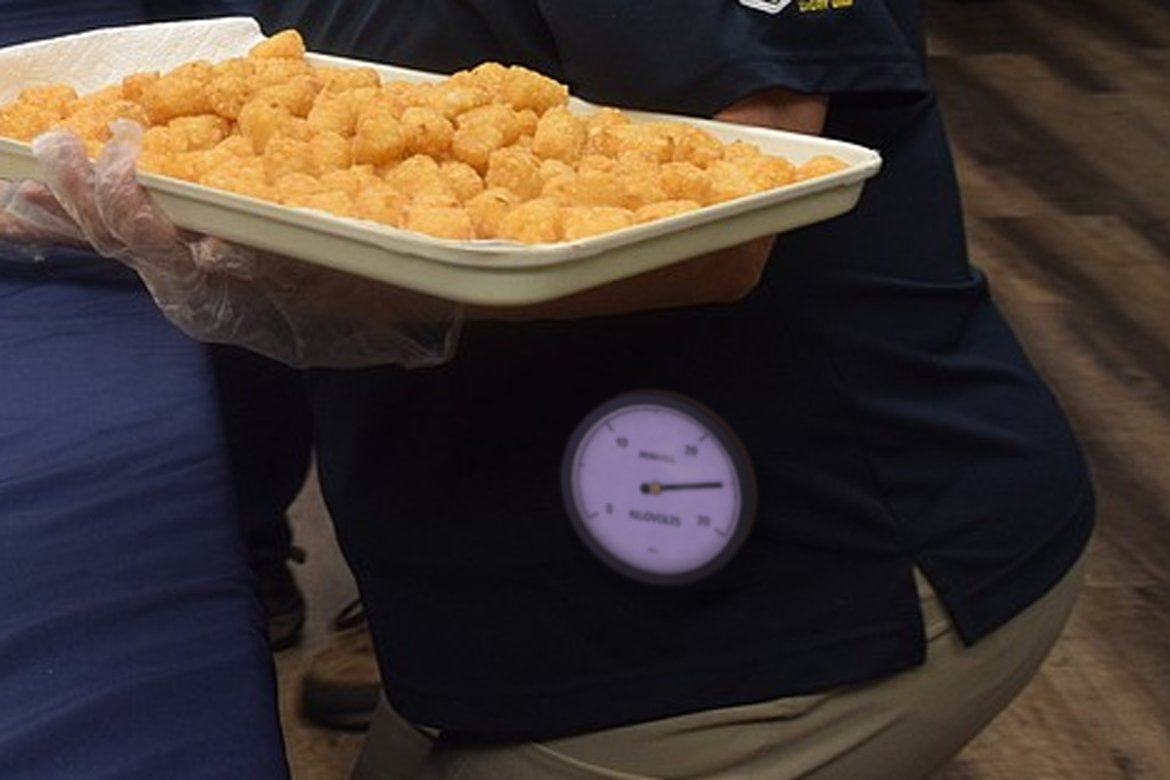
25 kV
